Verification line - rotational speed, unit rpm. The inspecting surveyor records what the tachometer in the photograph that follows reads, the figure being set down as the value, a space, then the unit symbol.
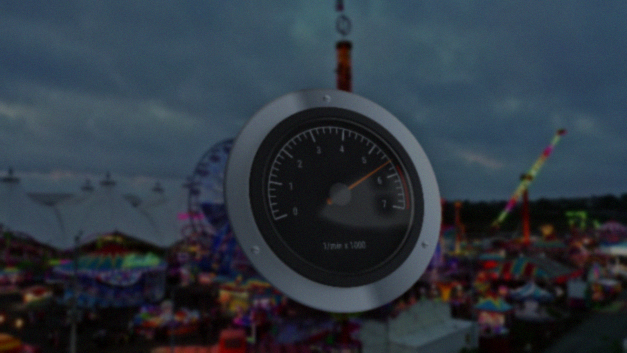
5600 rpm
